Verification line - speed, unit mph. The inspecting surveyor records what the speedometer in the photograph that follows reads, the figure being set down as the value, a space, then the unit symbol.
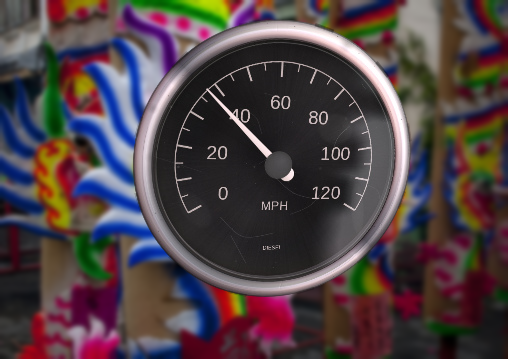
37.5 mph
